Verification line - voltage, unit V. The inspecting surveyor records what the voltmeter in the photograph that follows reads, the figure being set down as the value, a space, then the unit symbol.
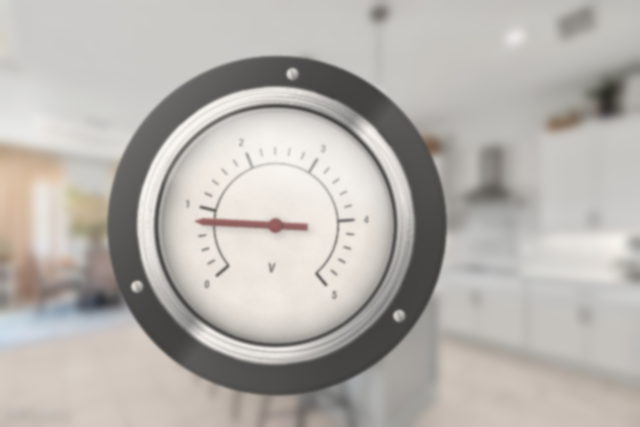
0.8 V
